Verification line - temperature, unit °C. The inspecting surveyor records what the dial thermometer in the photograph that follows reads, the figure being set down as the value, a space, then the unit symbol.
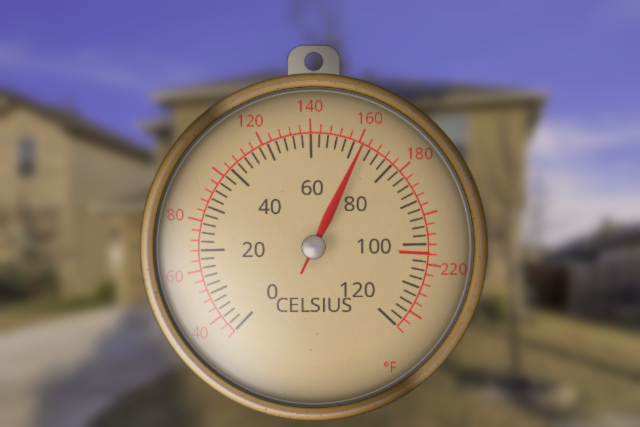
72 °C
